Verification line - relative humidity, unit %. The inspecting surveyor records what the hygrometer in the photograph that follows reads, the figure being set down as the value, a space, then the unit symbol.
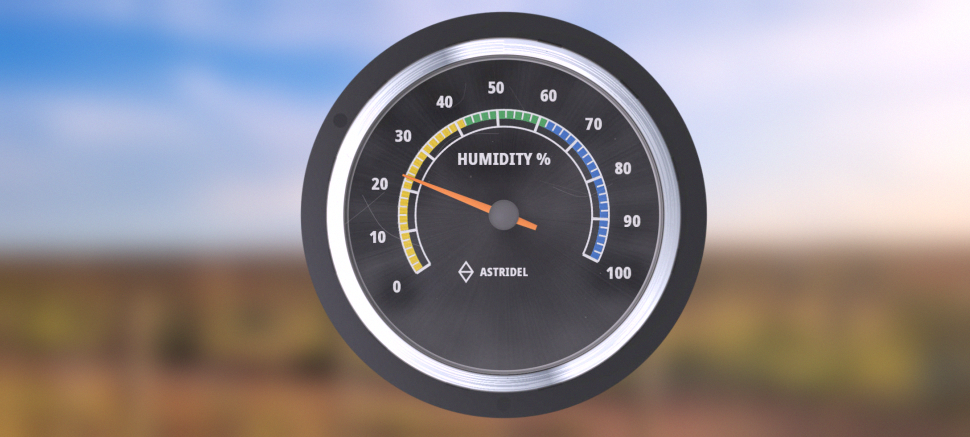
23 %
